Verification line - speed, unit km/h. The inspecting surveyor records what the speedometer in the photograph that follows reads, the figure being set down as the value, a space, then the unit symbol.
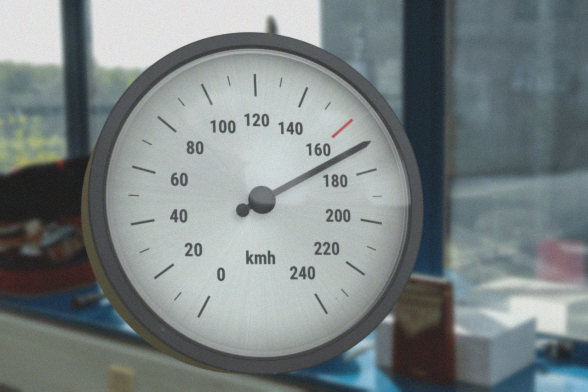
170 km/h
